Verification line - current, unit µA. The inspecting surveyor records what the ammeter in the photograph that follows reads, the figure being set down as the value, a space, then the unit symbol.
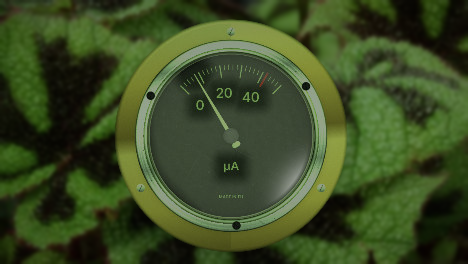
8 µA
